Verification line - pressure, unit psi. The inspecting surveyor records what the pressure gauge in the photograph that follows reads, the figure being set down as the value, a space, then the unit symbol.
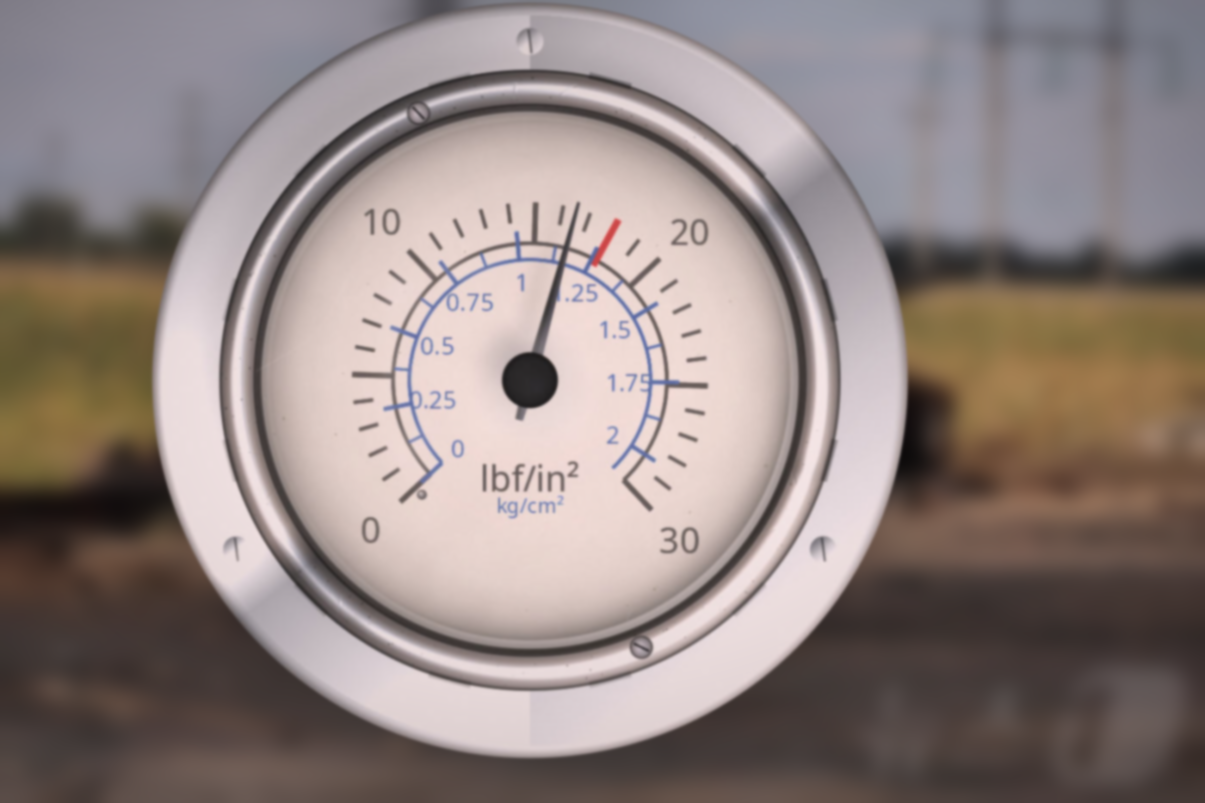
16.5 psi
